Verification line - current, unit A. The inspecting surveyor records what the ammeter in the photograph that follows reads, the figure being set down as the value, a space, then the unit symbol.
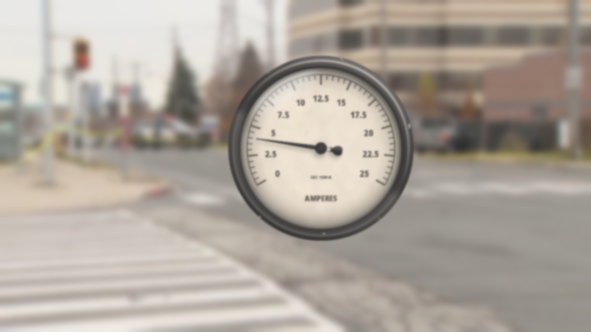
4 A
